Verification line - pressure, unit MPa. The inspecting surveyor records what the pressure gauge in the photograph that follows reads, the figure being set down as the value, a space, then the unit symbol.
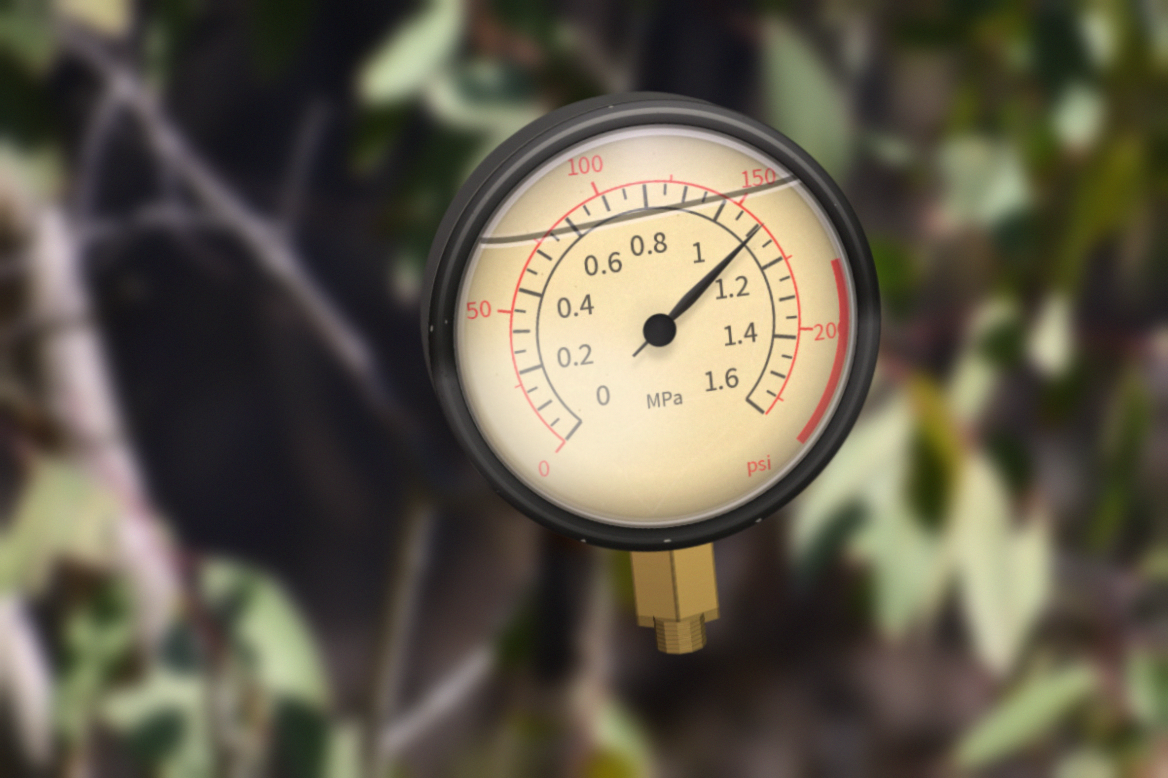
1.1 MPa
